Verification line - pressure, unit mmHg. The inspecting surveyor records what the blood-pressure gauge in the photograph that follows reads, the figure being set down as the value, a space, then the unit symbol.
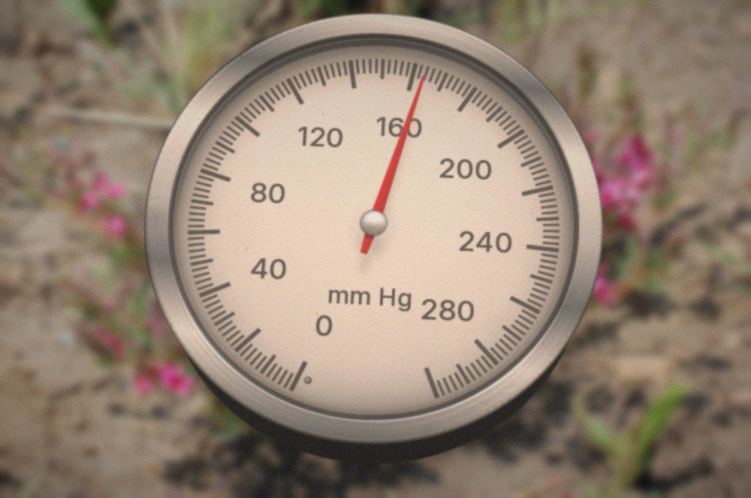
164 mmHg
